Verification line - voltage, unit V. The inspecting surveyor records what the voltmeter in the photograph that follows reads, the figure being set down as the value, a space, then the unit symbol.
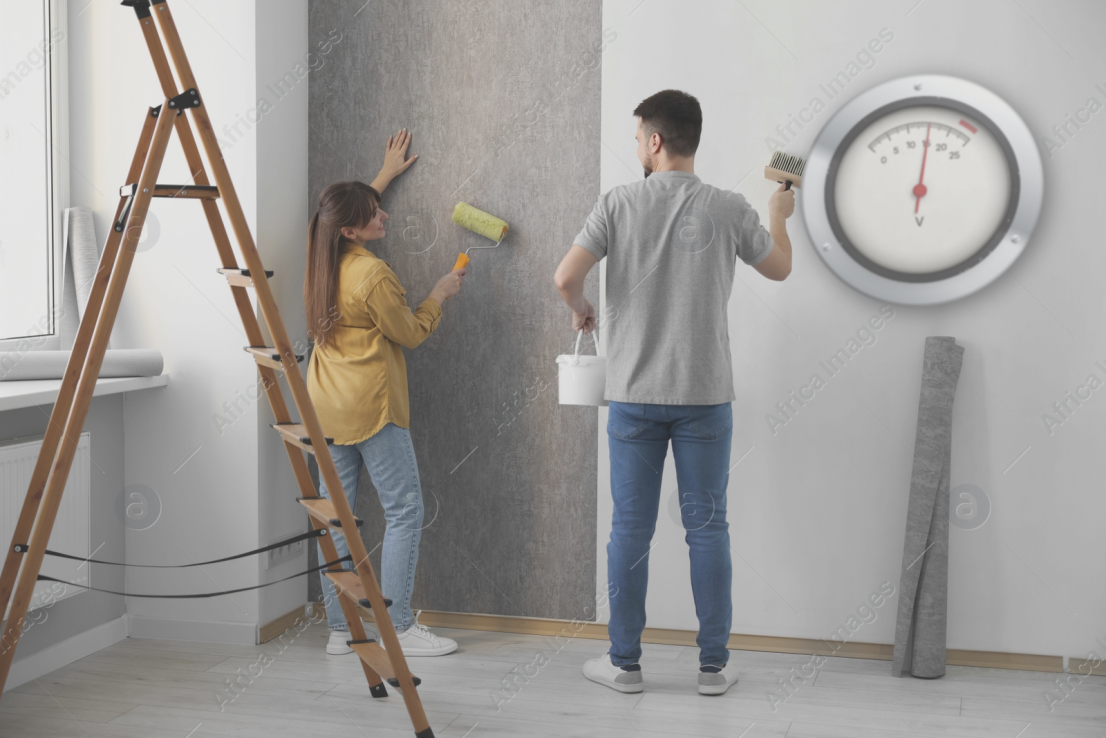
15 V
